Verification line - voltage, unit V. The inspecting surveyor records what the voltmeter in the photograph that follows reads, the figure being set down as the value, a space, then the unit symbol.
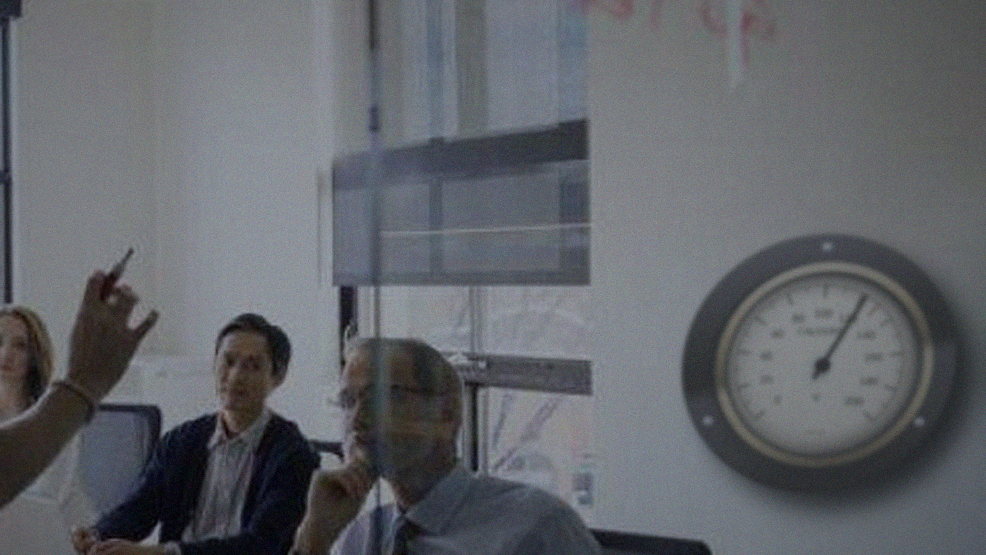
120 V
